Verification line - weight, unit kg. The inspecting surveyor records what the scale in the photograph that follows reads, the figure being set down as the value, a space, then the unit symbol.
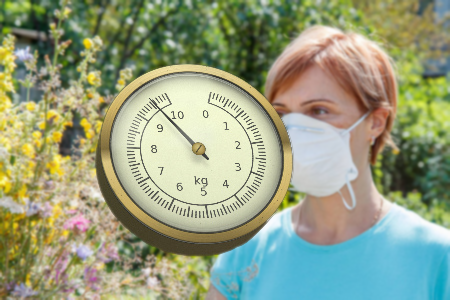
9.5 kg
